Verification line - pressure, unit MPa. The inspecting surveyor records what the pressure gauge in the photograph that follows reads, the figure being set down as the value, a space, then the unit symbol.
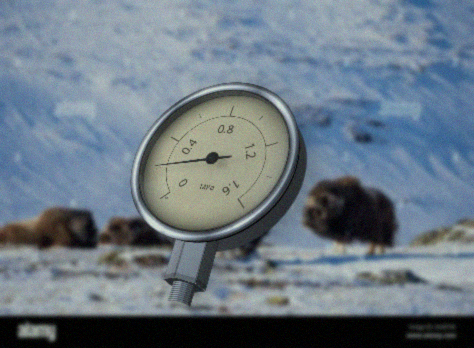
0.2 MPa
